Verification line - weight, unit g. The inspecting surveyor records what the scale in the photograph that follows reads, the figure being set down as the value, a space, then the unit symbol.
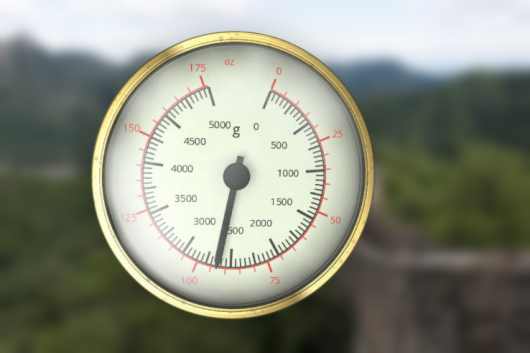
2650 g
